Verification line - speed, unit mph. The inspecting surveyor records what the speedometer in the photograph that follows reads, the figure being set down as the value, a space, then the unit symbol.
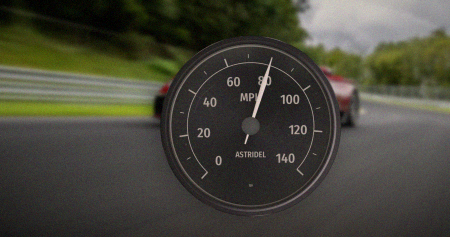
80 mph
